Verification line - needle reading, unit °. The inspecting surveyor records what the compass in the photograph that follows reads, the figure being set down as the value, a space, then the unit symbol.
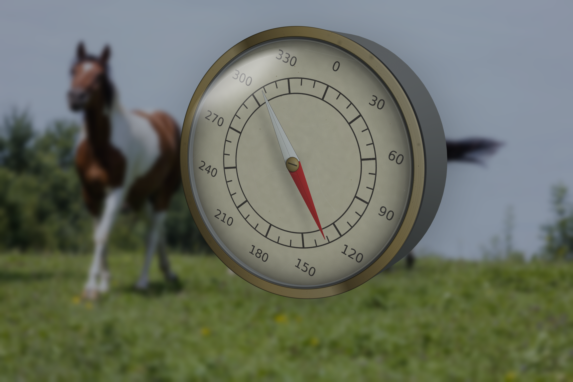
130 °
